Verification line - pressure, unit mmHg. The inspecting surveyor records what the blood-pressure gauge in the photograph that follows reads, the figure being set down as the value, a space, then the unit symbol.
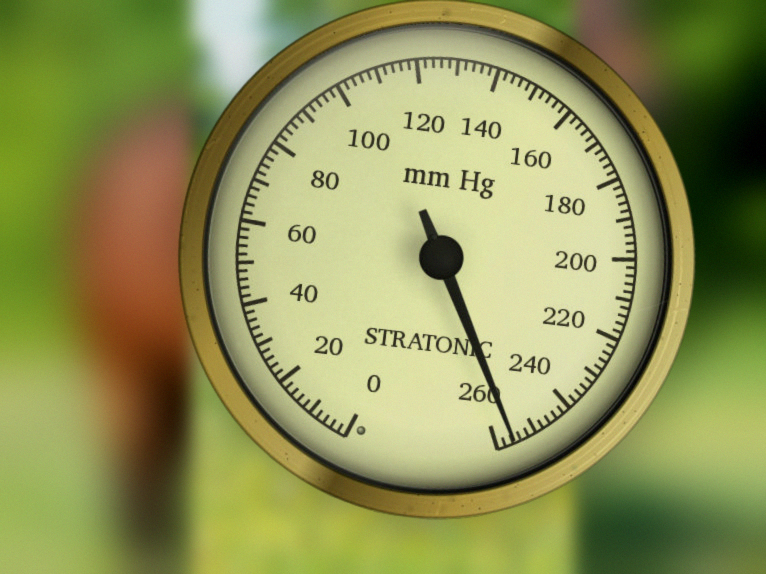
256 mmHg
